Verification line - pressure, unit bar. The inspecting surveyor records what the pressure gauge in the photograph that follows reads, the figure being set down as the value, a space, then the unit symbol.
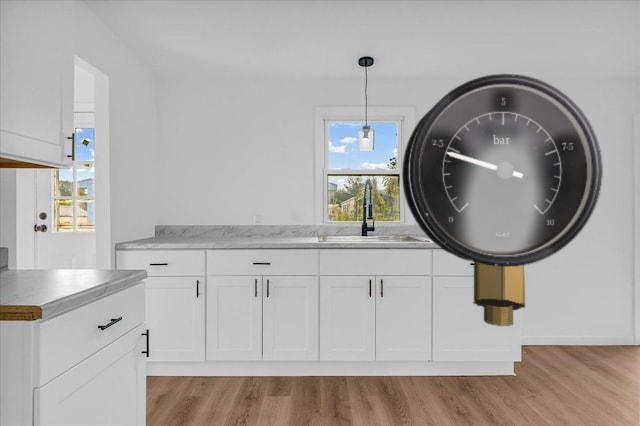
2.25 bar
